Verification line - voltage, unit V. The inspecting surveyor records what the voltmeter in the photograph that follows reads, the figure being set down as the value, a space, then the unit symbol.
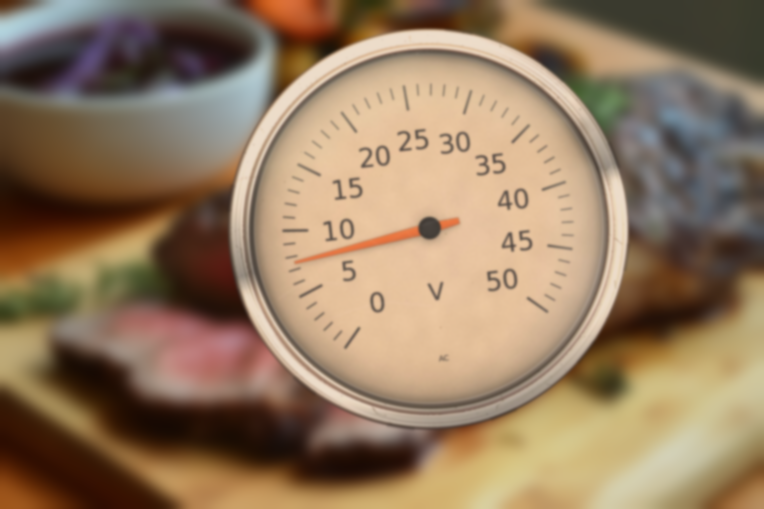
7.5 V
